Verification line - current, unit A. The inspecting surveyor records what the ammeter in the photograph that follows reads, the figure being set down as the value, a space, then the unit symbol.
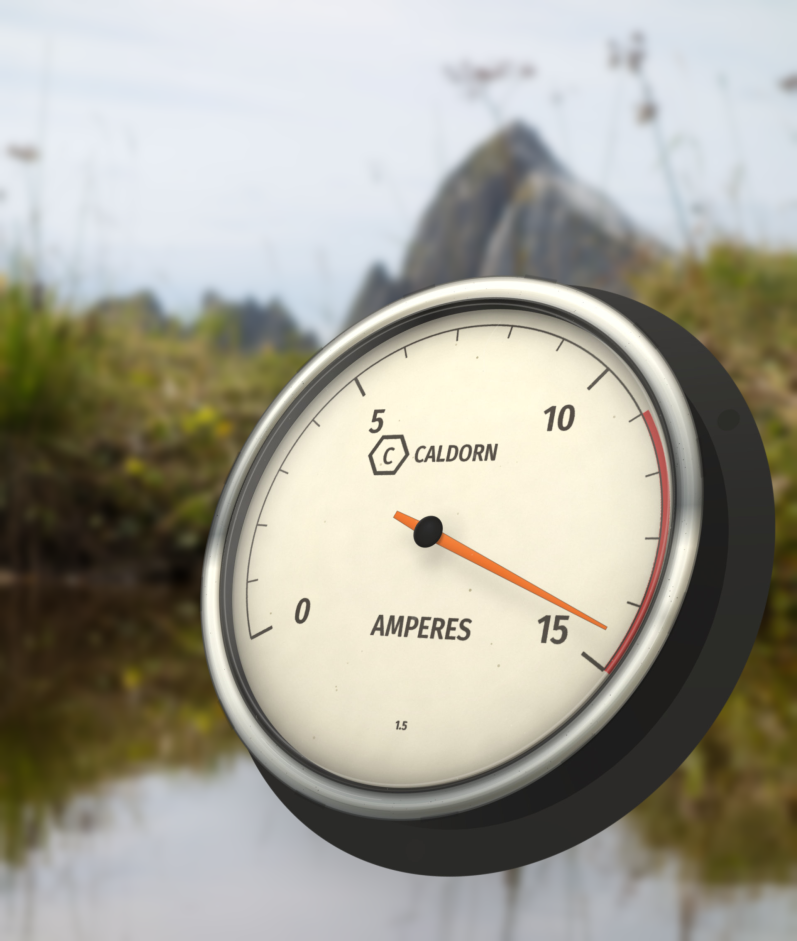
14.5 A
